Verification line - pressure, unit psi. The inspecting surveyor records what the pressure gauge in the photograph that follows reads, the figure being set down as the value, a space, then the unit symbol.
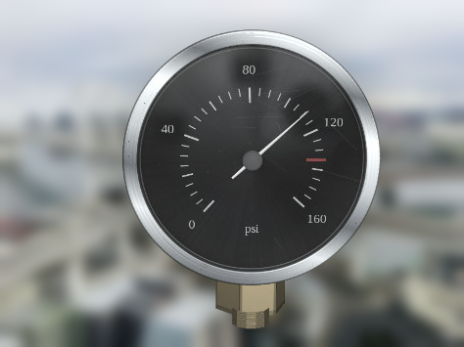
110 psi
